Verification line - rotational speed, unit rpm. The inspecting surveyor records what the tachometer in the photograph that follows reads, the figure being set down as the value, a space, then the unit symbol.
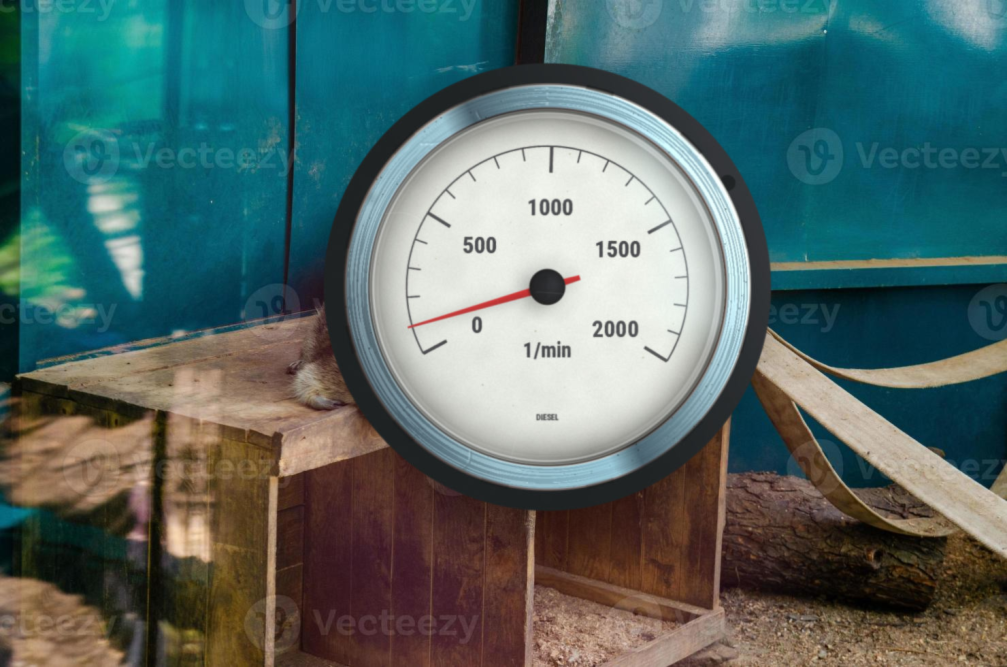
100 rpm
